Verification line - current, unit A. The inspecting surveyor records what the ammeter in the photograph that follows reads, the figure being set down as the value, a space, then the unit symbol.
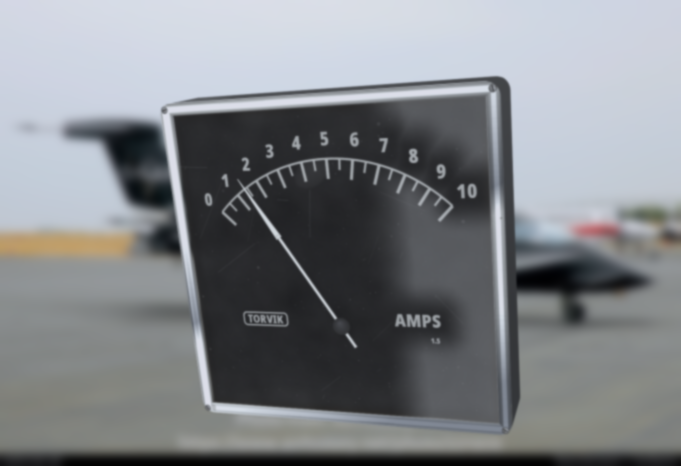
1.5 A
